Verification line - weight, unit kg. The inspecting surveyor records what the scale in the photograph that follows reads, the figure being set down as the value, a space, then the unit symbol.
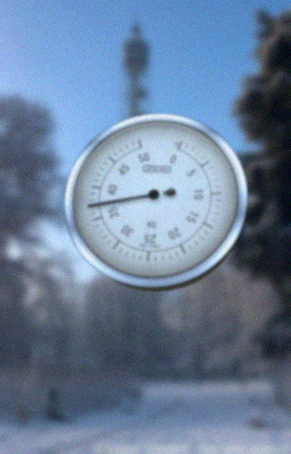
37 kg
